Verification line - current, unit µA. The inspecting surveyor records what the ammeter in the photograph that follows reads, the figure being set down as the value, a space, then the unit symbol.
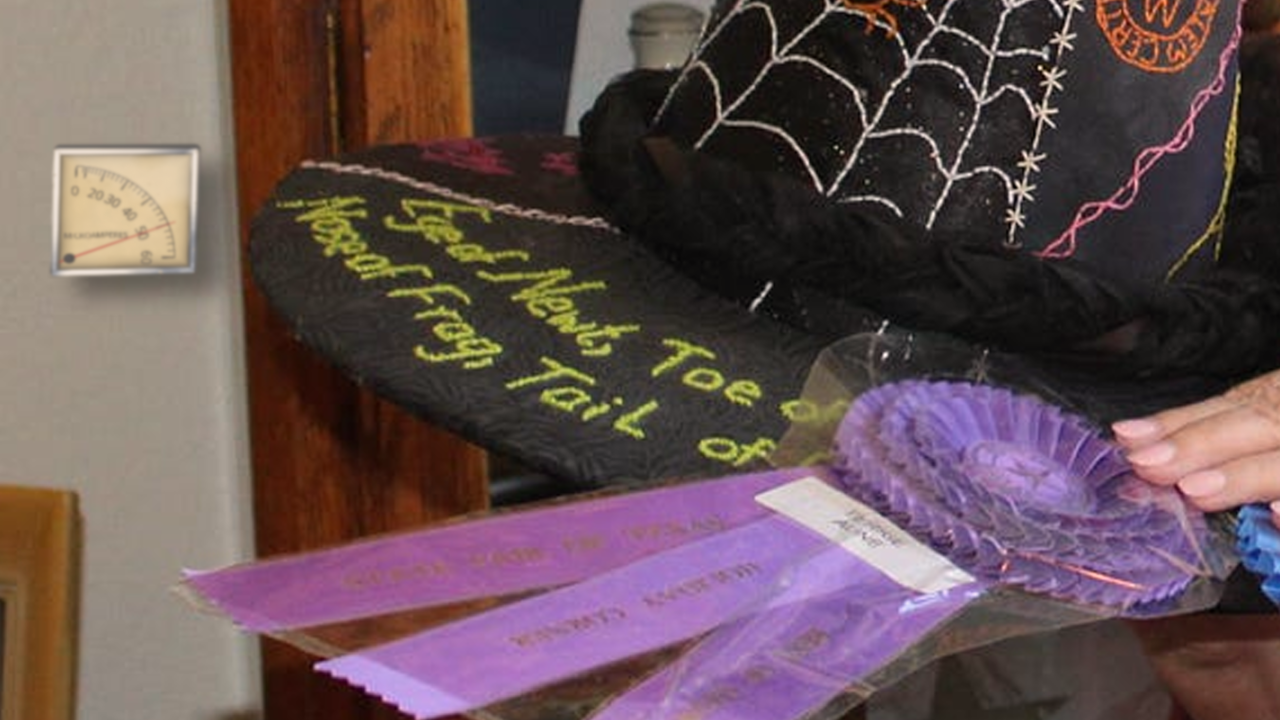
50 µA
